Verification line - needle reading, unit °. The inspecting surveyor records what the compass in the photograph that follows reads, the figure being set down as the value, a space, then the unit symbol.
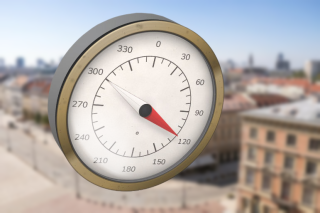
120 °
